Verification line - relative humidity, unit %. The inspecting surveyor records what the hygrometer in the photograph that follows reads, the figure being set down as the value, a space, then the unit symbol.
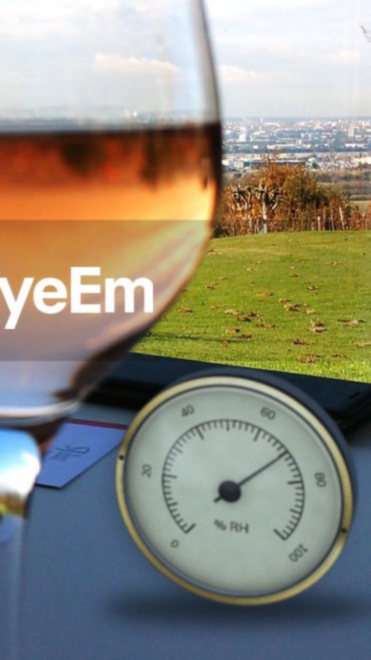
70 %
